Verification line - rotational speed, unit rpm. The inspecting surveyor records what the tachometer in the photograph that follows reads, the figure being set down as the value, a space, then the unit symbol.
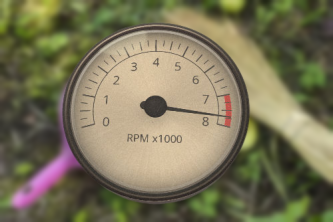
7750 rpm
